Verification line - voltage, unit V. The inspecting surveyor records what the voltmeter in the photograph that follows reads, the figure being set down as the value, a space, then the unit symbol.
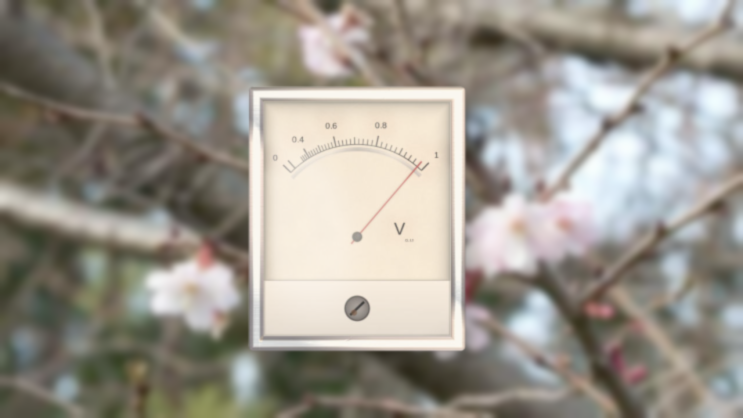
0.98 V
